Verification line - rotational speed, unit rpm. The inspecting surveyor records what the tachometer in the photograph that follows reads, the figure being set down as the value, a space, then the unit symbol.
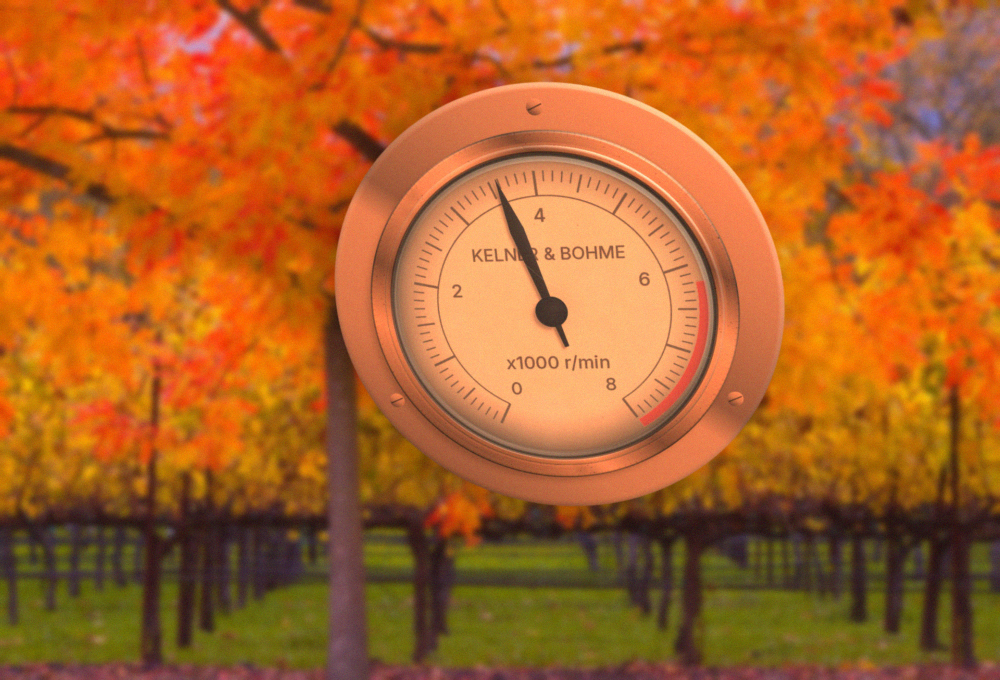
3600 rpm
